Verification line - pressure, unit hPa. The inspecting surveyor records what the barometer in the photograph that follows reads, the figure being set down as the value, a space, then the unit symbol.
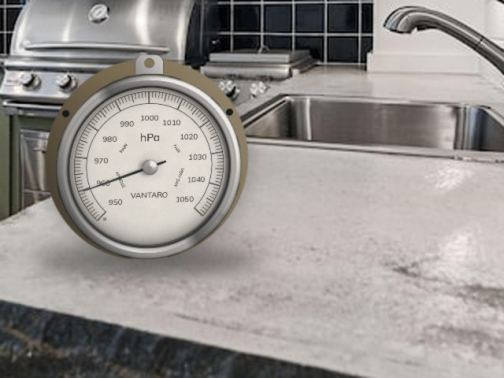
960 hPa
